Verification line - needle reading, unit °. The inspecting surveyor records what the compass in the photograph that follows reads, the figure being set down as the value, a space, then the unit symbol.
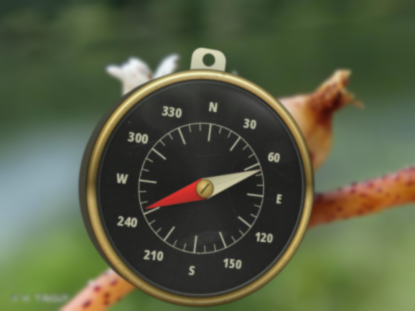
245 °
